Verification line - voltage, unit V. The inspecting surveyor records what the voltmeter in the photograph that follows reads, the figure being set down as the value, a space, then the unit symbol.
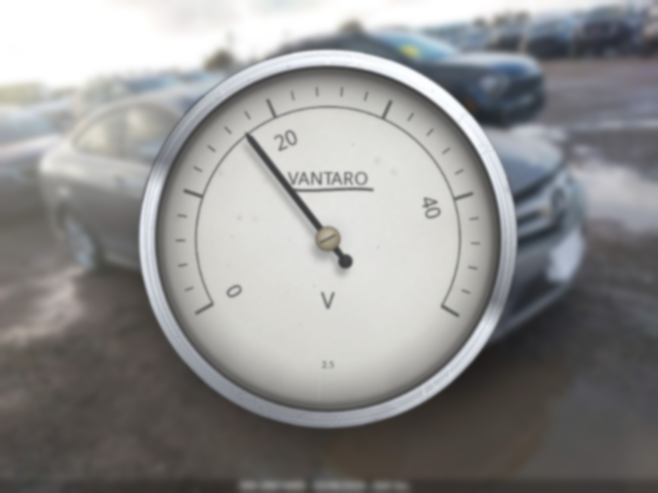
17 V
